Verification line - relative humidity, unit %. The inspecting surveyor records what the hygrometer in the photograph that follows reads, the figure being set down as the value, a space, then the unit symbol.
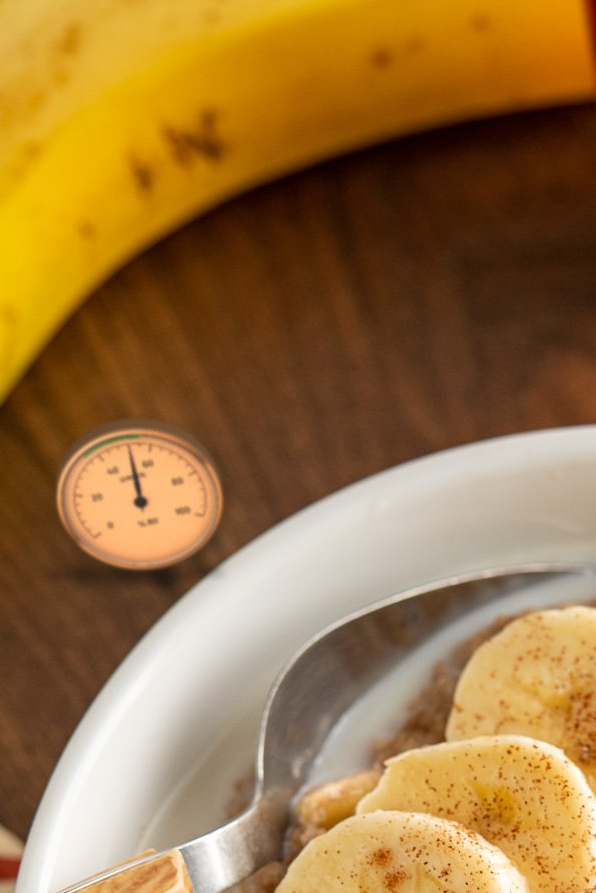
52 %
